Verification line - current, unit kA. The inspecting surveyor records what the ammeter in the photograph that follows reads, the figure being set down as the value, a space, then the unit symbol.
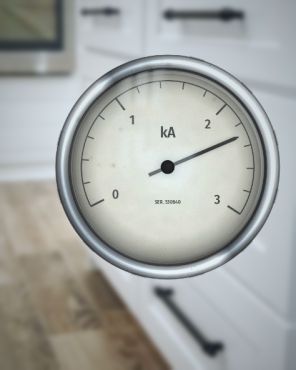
2.3 kA
